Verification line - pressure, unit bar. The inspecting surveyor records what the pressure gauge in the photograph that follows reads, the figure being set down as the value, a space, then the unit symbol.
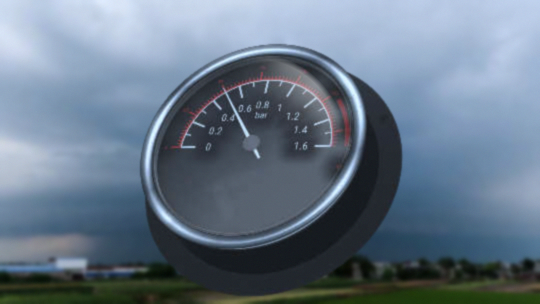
0.5 bar
